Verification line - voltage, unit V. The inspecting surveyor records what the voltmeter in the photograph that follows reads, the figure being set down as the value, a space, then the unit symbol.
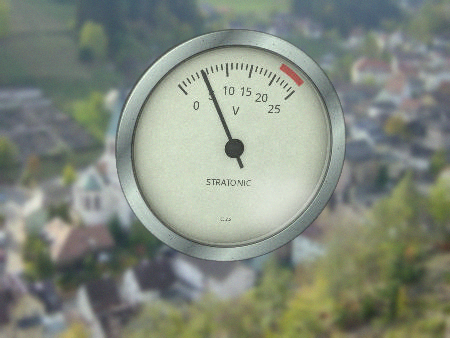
5 V
